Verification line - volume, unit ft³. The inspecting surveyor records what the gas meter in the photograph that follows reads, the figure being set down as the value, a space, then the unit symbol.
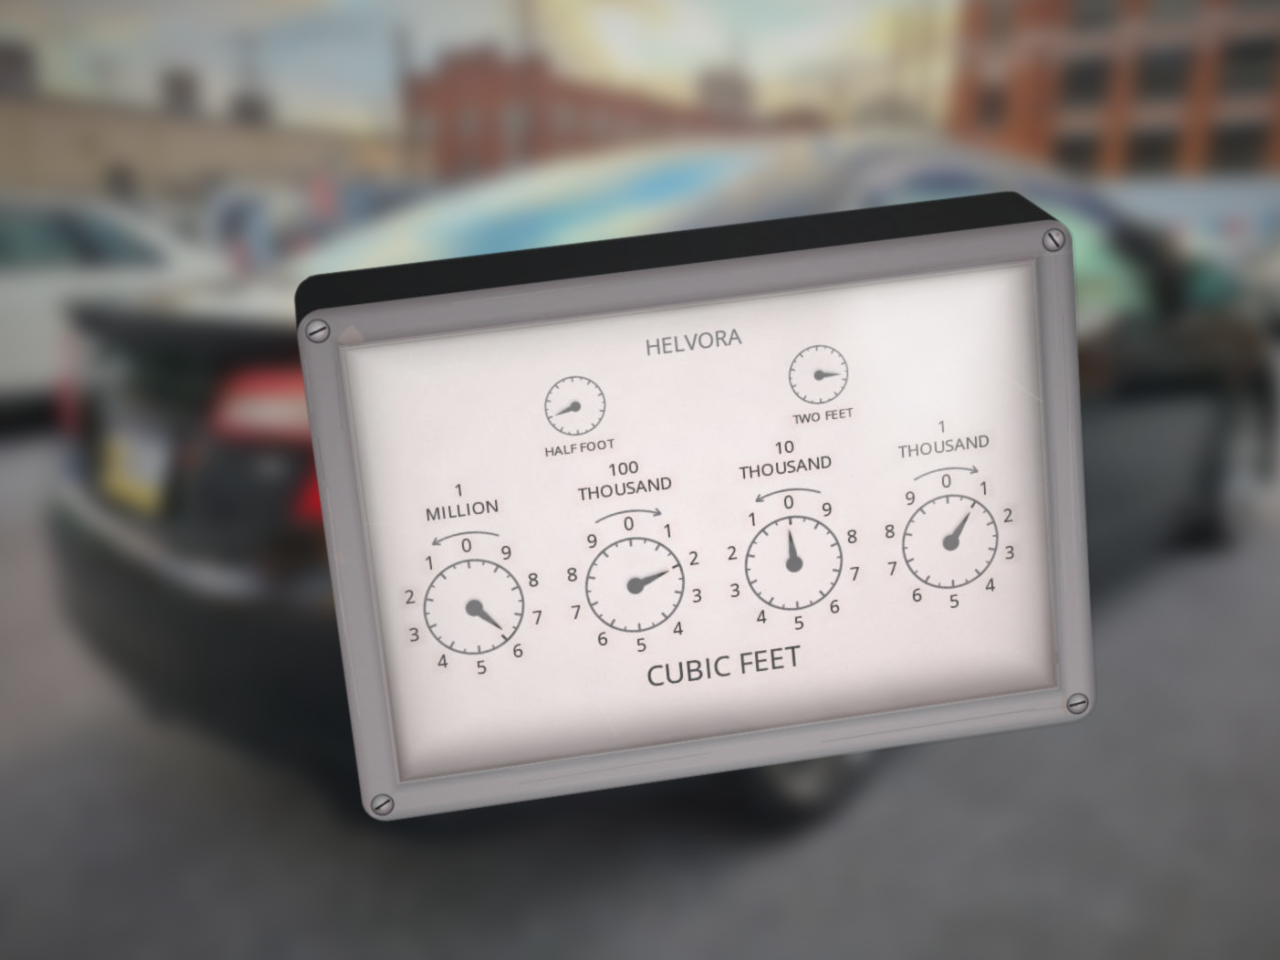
620100 ft³
